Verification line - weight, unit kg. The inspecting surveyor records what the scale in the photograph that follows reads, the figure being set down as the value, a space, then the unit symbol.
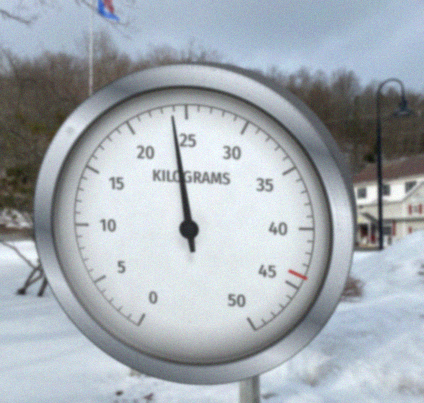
24 kg
